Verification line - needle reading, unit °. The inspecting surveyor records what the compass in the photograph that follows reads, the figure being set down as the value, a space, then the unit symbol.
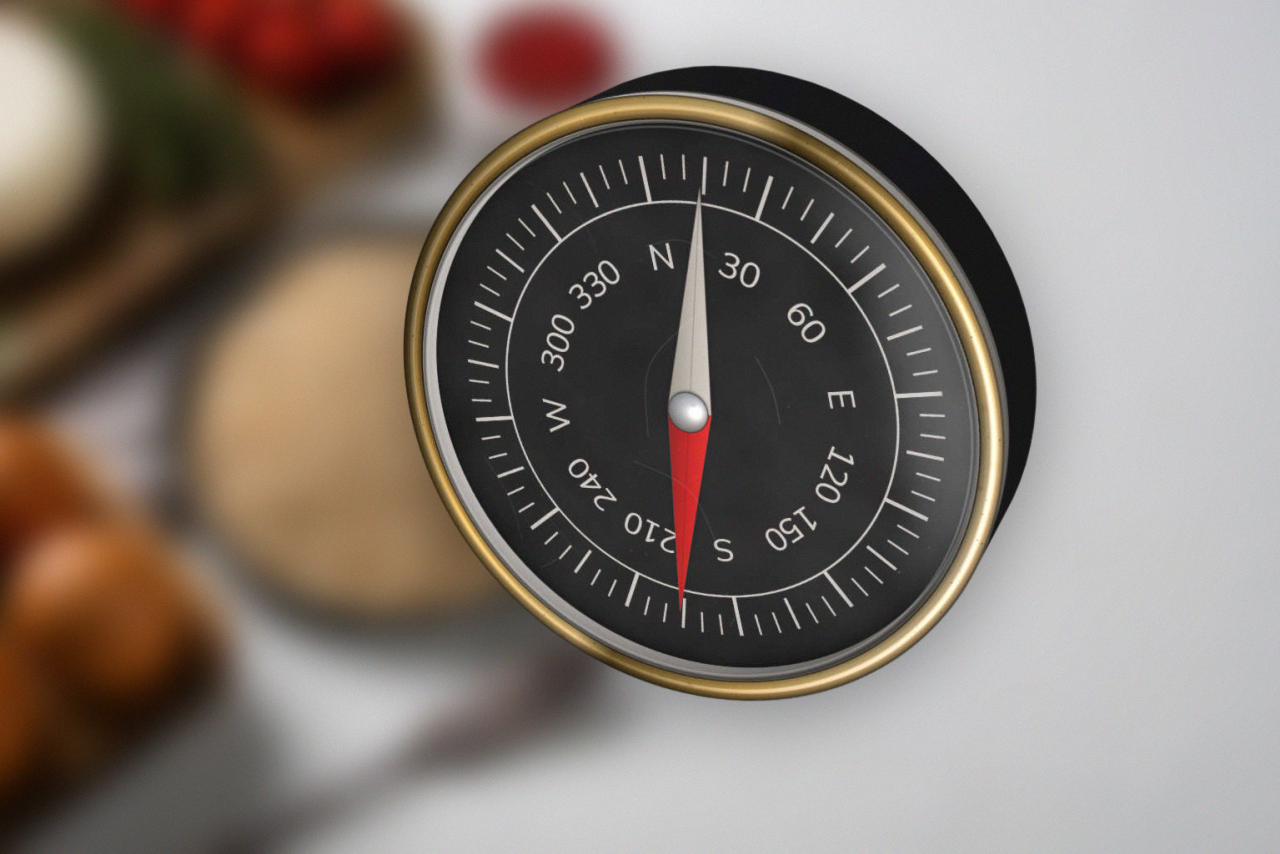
195 °
